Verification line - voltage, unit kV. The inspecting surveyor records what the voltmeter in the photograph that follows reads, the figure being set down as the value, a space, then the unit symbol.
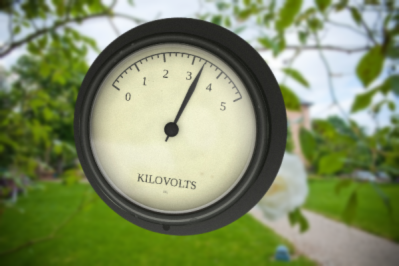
3.4 kV
